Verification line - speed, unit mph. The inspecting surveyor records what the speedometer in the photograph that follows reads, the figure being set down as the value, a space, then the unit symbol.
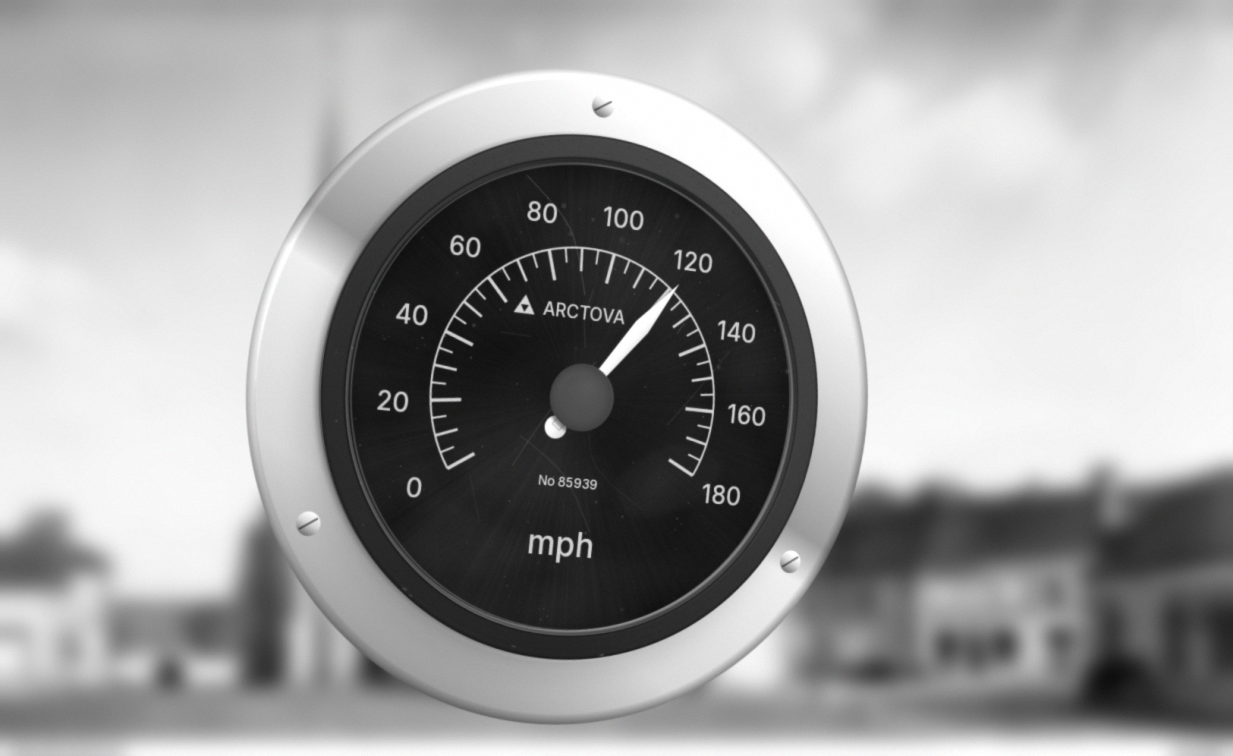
120 mph
